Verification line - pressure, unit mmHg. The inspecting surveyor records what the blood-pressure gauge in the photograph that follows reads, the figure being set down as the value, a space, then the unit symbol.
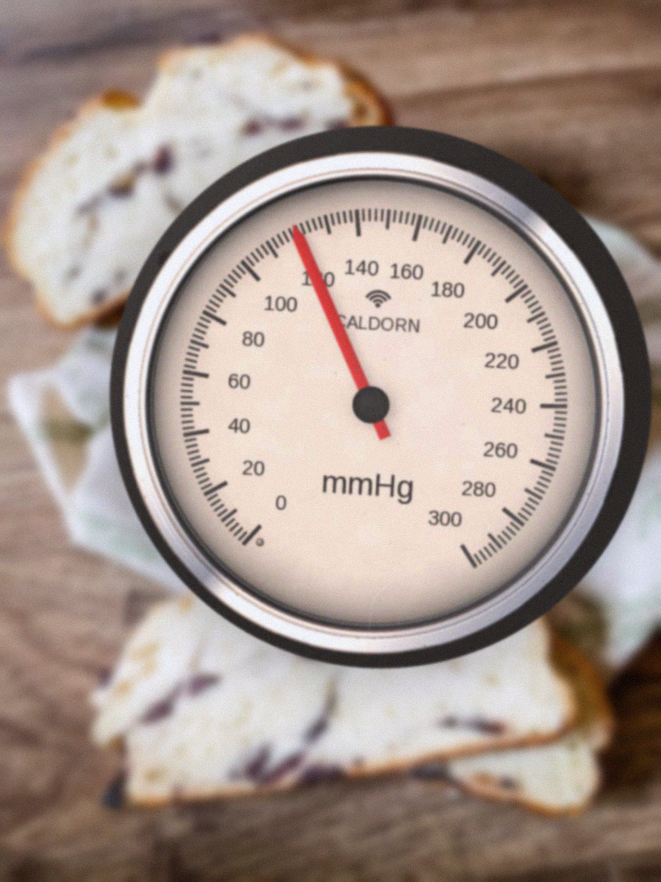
120 mmHg
